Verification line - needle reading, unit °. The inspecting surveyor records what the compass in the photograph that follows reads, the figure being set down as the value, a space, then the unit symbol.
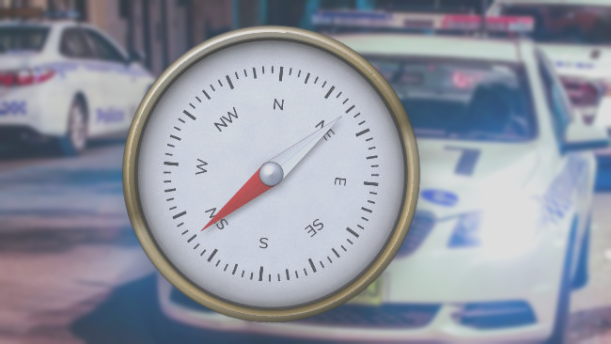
225 °
